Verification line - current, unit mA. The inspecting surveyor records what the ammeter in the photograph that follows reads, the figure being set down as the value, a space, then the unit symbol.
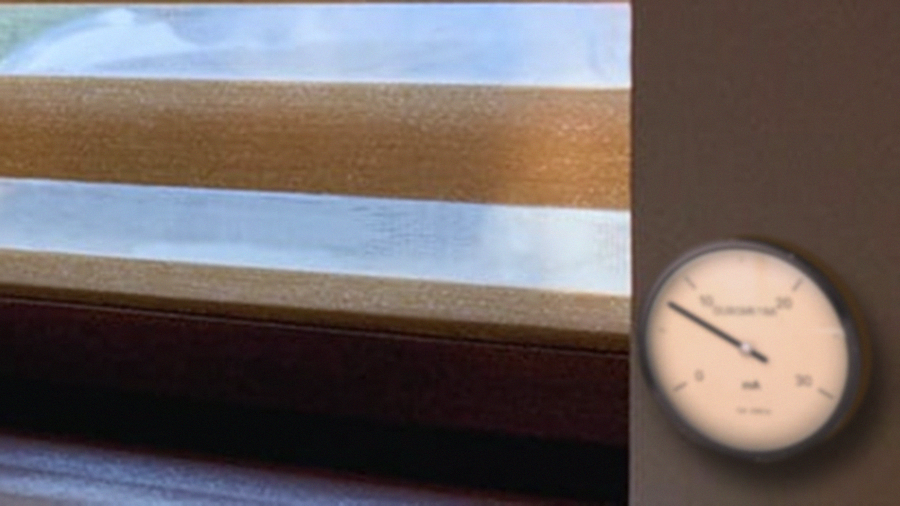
7.5 mA
